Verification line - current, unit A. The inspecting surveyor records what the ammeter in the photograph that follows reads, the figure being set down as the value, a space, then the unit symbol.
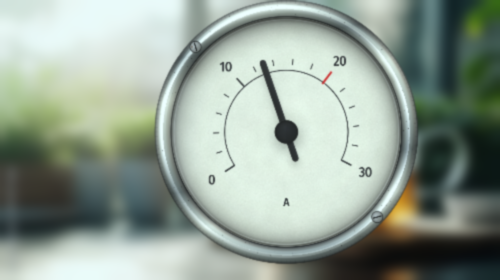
13 A
